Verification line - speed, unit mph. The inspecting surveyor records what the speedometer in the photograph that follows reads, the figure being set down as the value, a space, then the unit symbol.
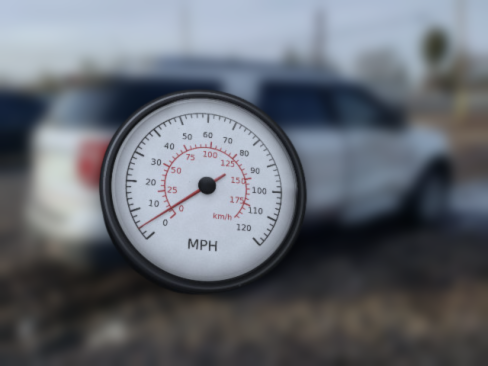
4 mph
